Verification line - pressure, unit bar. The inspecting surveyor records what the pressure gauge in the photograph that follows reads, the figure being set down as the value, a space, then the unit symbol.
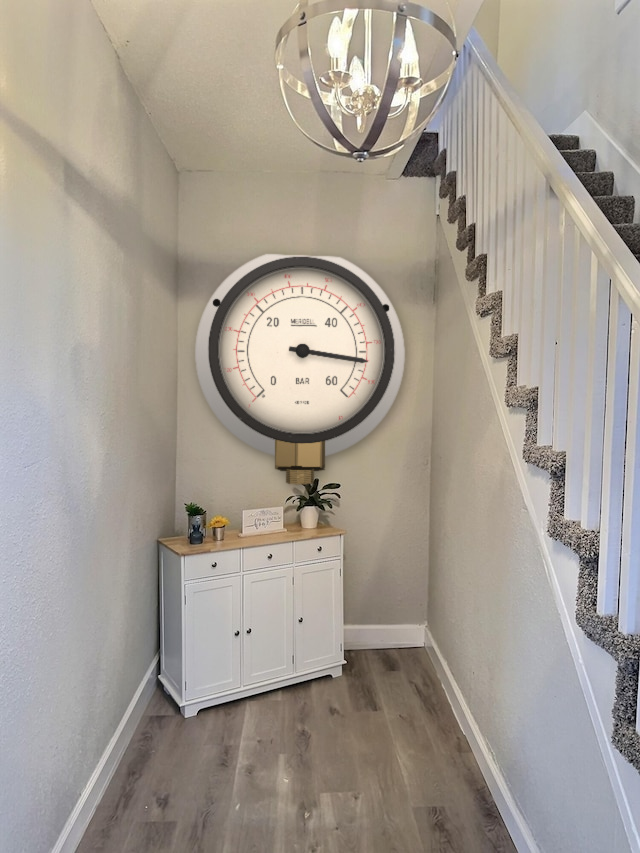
52 bar
